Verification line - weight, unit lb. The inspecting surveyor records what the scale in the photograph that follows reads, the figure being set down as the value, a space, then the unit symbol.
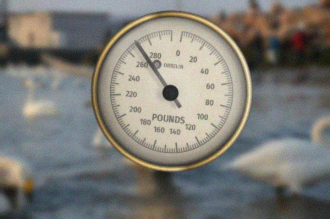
270 lb
